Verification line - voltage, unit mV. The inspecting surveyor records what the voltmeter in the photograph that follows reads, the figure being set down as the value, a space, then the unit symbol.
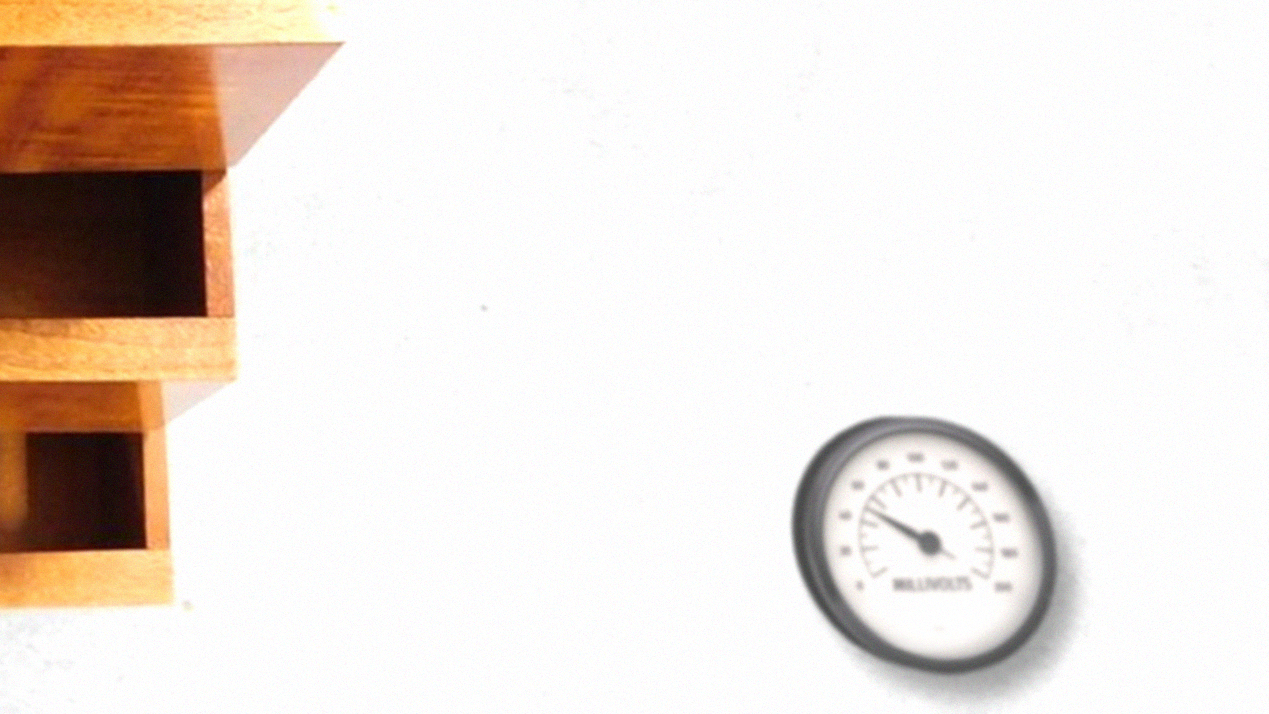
50 mV
